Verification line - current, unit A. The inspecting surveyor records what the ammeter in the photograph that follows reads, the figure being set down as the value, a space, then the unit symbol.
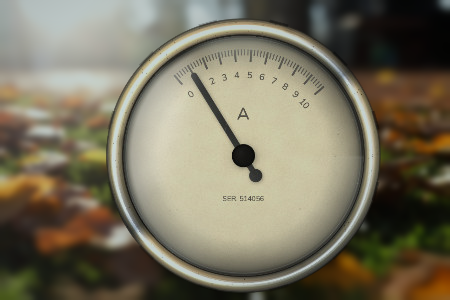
1 A
